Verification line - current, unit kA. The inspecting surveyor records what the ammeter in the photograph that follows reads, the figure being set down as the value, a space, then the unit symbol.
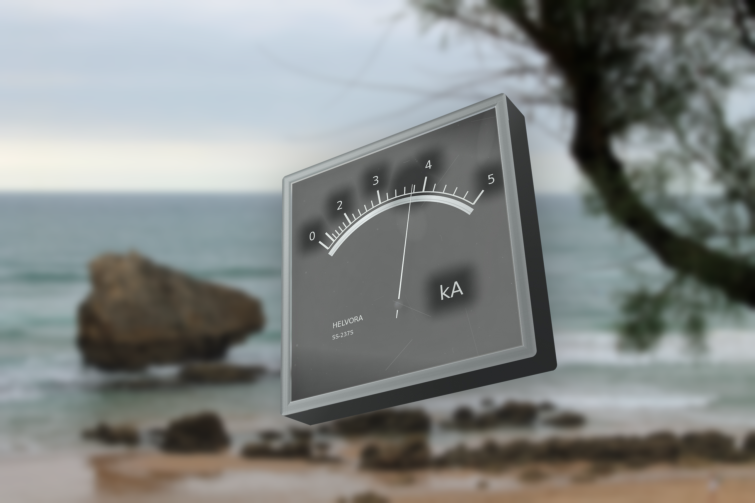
3.8 kA
